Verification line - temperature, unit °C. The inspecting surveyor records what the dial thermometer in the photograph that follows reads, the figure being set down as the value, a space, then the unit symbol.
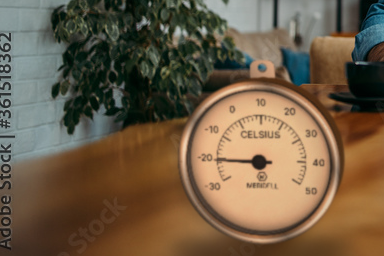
-20 °C
